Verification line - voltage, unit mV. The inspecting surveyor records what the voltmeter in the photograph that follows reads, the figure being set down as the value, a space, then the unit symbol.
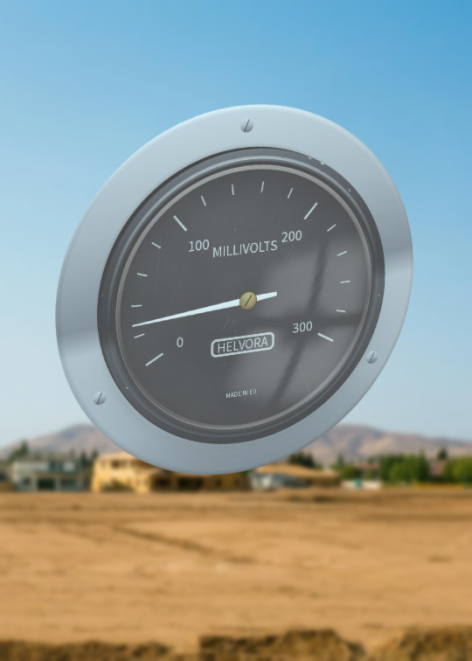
30 mV
